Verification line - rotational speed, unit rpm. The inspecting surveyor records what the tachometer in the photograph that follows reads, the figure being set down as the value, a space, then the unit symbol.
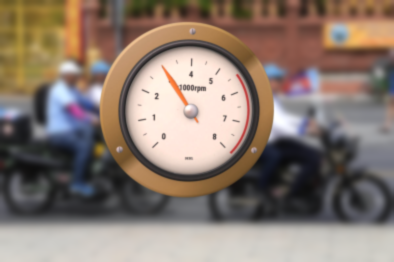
3000 rpm
